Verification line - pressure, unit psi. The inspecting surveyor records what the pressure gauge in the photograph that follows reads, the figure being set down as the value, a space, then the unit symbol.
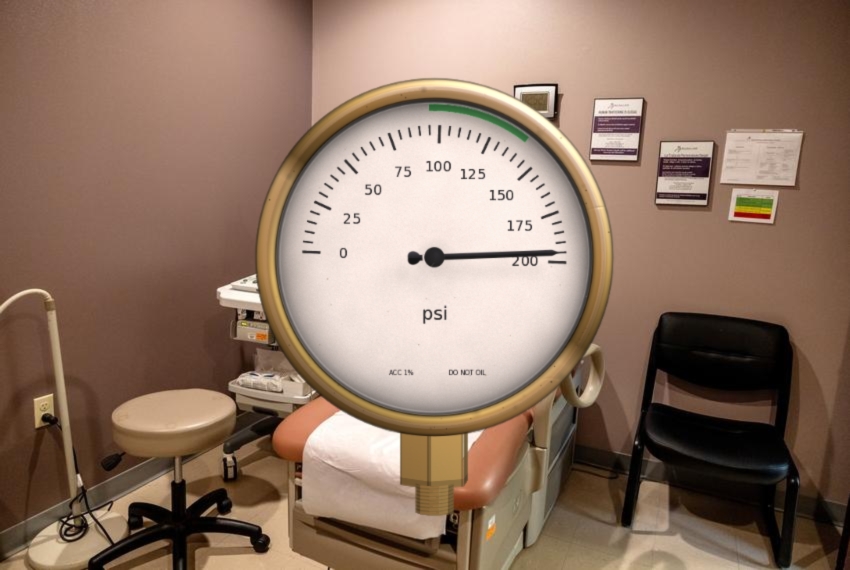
195 psi
